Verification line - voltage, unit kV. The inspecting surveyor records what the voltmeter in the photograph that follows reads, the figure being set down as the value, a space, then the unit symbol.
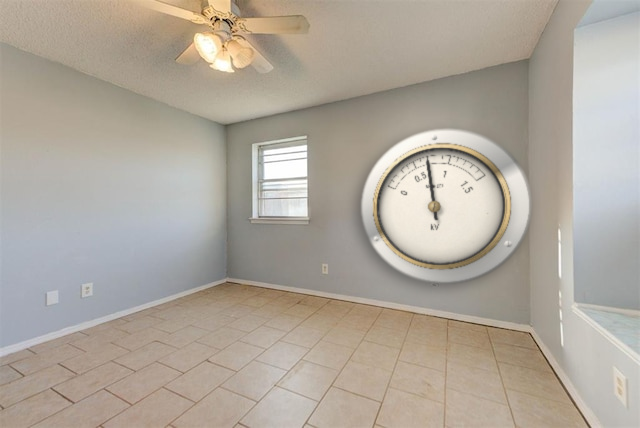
0.7 kV
